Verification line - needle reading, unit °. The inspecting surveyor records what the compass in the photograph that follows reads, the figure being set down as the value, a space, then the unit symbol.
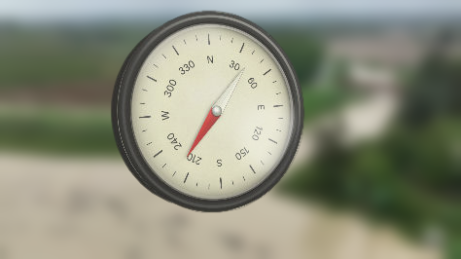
220 °
